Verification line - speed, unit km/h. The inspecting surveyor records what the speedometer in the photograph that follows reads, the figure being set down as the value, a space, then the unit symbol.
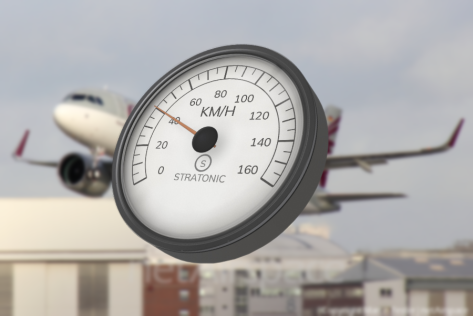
40 km/h
